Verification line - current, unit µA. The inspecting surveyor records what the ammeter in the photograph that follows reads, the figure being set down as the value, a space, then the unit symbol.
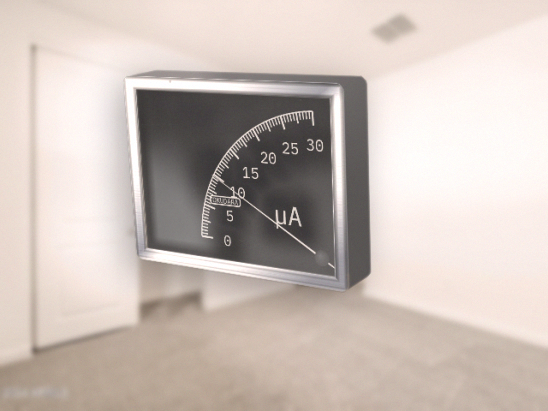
10 µA
